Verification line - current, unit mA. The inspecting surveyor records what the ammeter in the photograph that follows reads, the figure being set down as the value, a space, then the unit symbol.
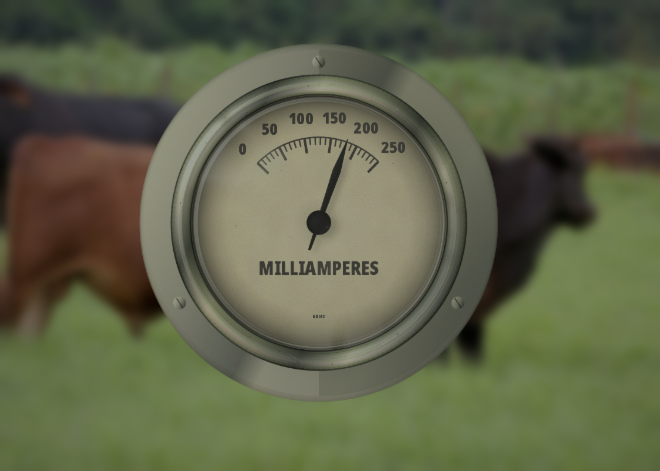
180 mA
